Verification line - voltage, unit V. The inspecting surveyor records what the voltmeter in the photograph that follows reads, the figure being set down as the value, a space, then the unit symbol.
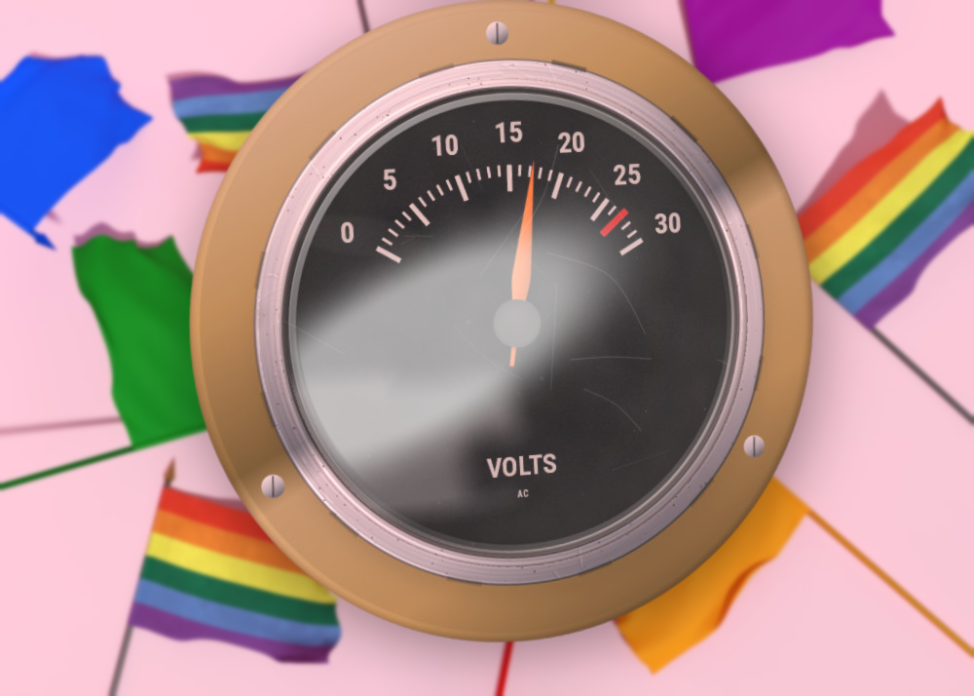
17 V
